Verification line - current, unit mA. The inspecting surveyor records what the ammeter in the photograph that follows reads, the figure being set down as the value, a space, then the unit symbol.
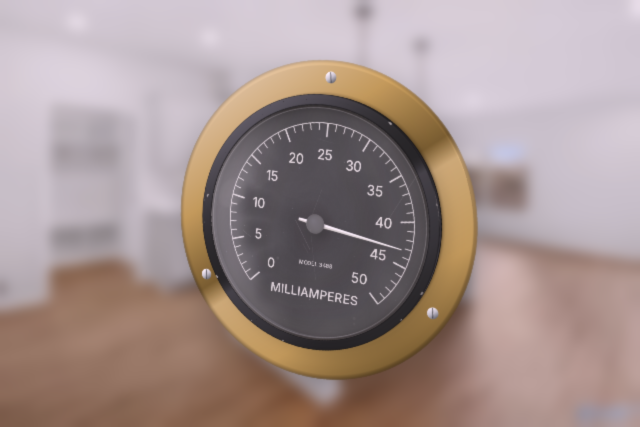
43 mA
